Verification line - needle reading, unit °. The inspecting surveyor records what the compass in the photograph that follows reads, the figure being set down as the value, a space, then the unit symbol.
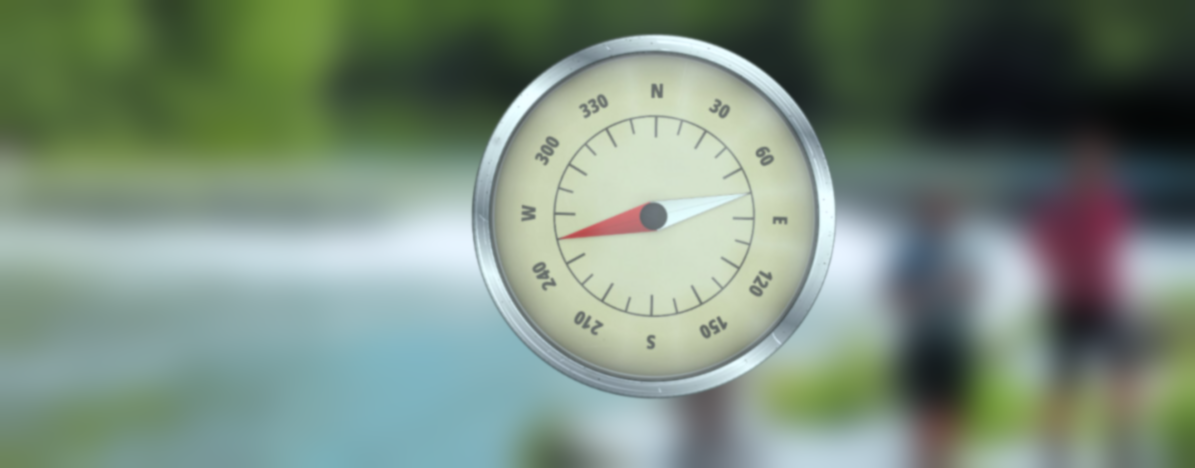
255 °
